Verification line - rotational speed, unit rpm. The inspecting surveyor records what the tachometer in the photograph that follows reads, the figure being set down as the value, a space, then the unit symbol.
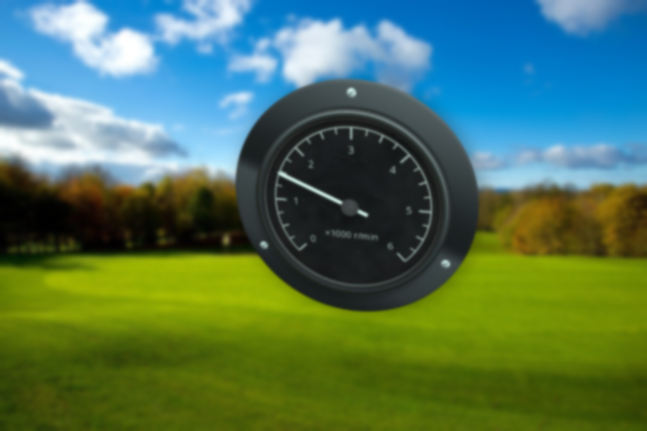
1500 rpm
